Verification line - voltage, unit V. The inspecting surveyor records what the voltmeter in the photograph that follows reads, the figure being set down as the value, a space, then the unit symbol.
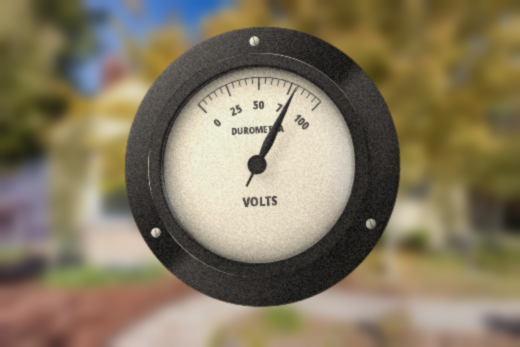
80 V
